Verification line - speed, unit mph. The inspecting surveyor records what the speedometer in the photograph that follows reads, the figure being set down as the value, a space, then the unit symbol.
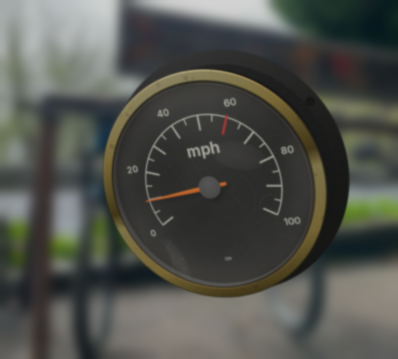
10 mph
